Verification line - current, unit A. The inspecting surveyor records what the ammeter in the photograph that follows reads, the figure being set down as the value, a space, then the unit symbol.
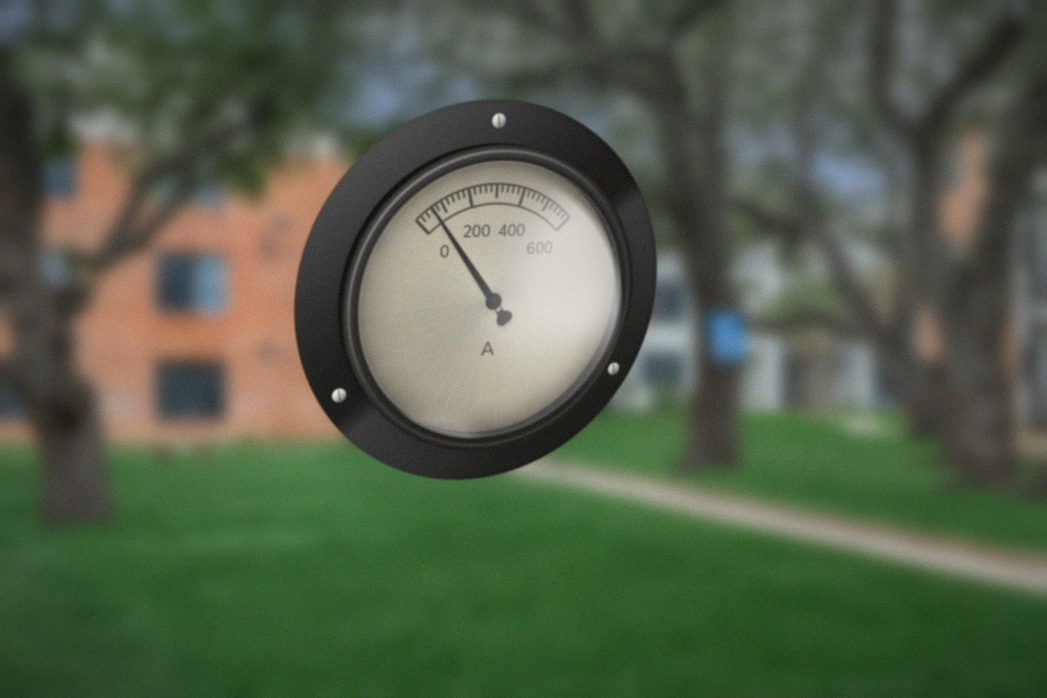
60 A
